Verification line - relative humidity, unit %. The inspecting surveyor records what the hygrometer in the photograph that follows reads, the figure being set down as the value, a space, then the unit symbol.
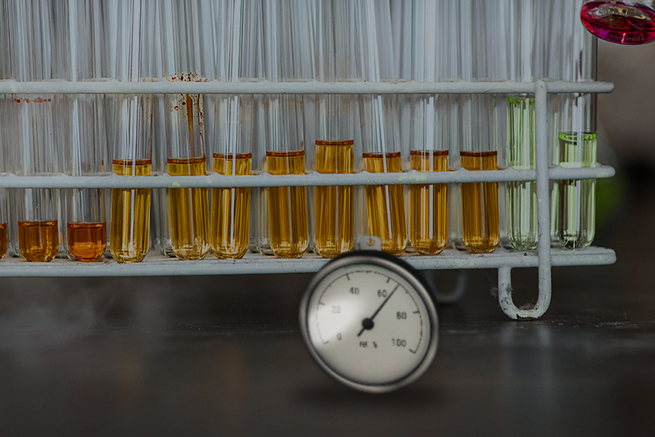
65 %
